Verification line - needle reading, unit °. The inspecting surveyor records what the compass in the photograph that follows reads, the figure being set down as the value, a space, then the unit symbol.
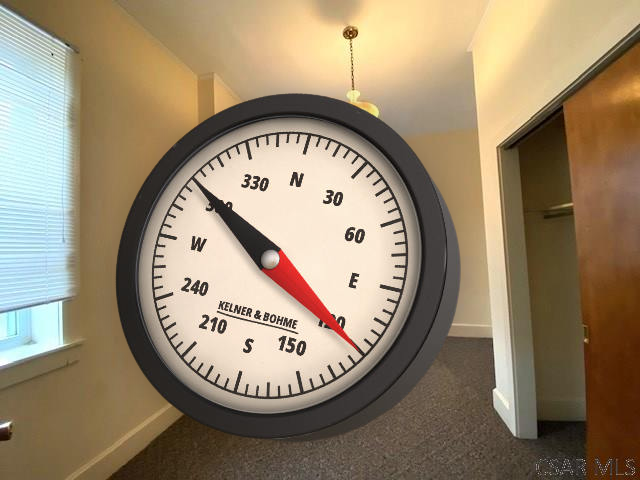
120 °
